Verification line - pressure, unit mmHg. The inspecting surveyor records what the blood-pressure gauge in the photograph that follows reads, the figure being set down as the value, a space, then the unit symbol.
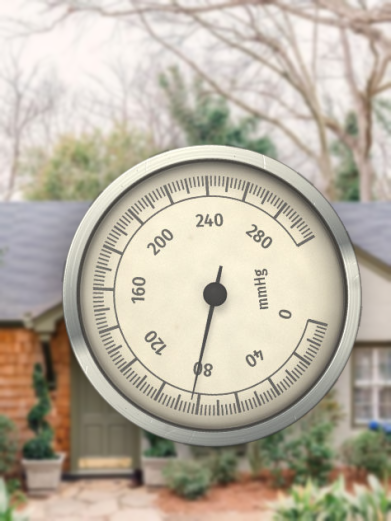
84 mmHg
